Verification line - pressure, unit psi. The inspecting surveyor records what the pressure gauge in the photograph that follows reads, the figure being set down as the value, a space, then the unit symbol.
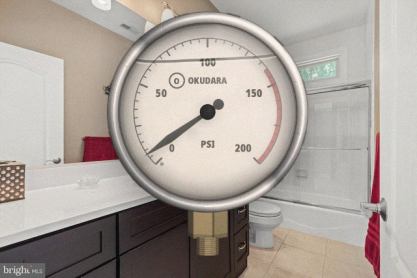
7.5 psi
